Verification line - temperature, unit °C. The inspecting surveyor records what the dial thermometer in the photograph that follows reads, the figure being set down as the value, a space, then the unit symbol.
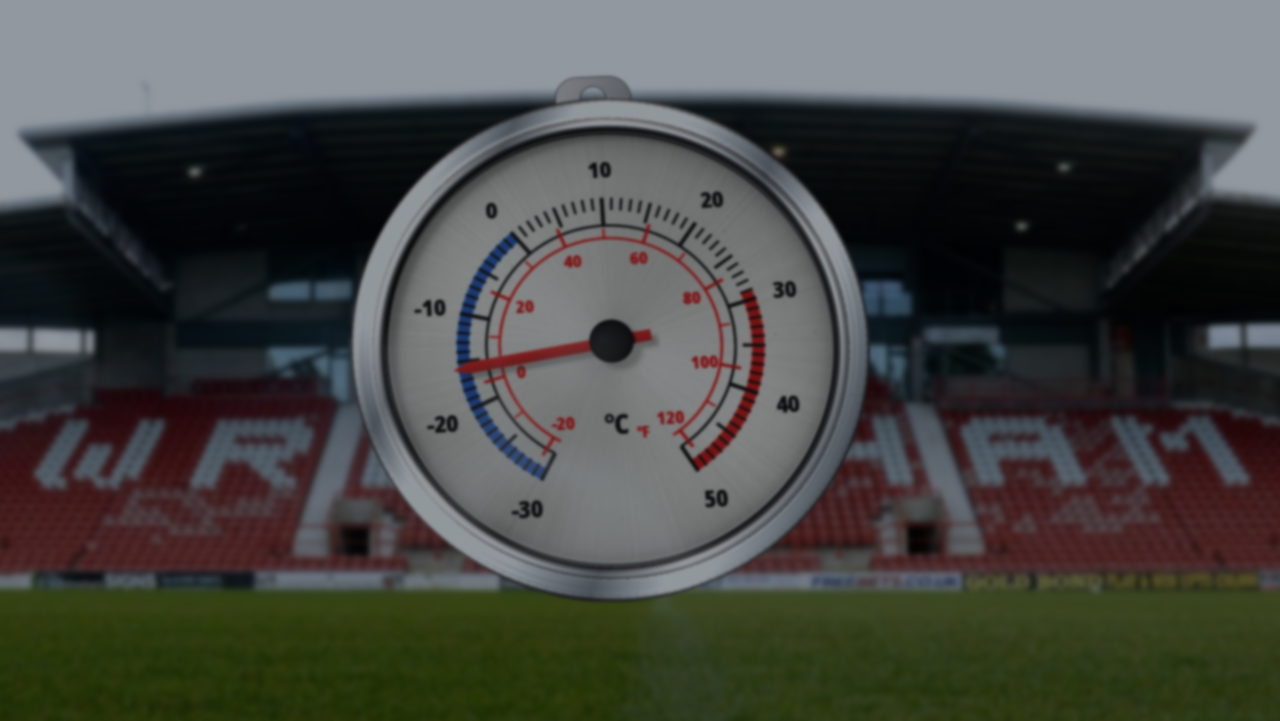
-16 °C
